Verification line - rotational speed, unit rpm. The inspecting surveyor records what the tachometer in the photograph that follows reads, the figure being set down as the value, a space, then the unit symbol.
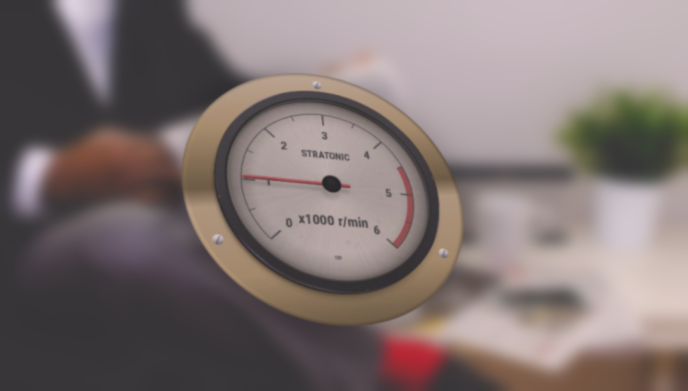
1000 rpm
